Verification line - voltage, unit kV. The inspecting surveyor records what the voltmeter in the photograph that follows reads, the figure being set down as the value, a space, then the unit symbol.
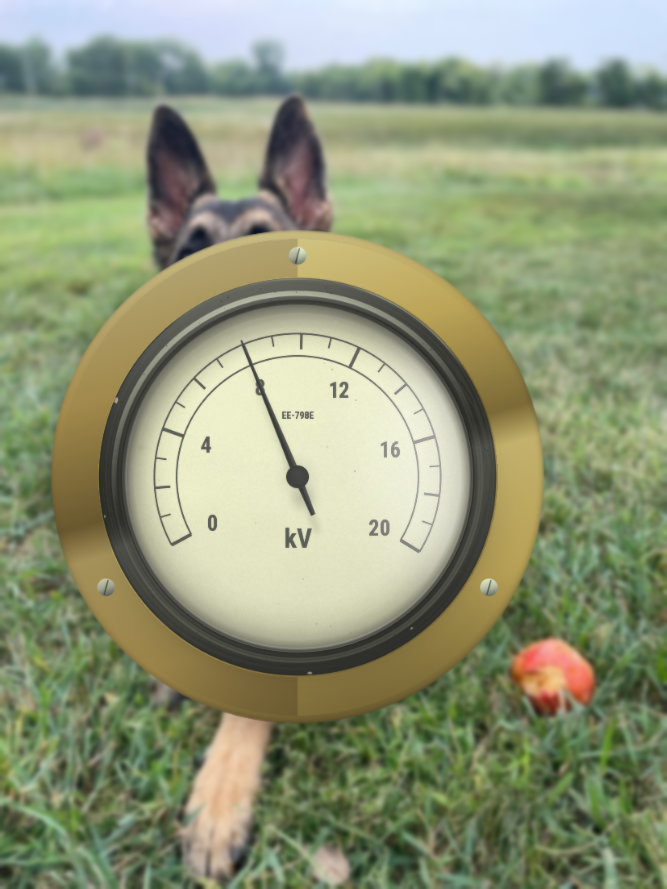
8 kV
